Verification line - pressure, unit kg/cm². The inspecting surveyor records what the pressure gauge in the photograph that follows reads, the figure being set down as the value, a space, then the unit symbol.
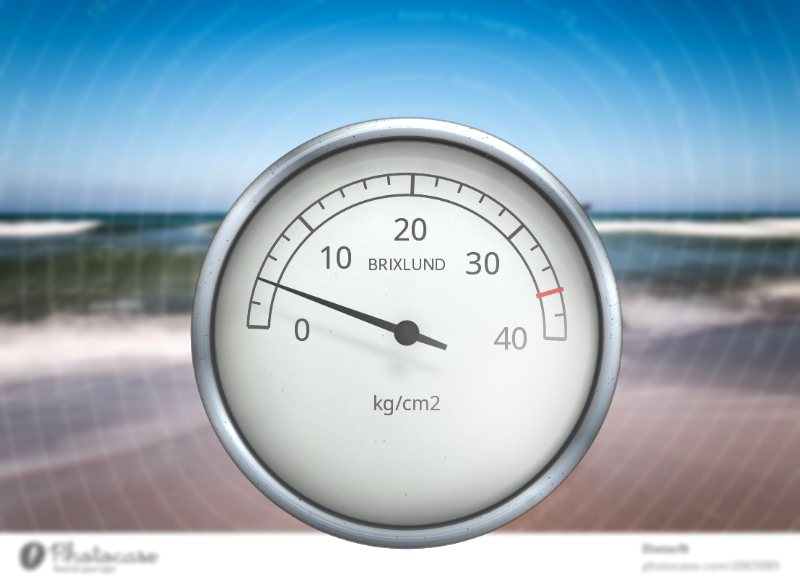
4 kg/cm²
